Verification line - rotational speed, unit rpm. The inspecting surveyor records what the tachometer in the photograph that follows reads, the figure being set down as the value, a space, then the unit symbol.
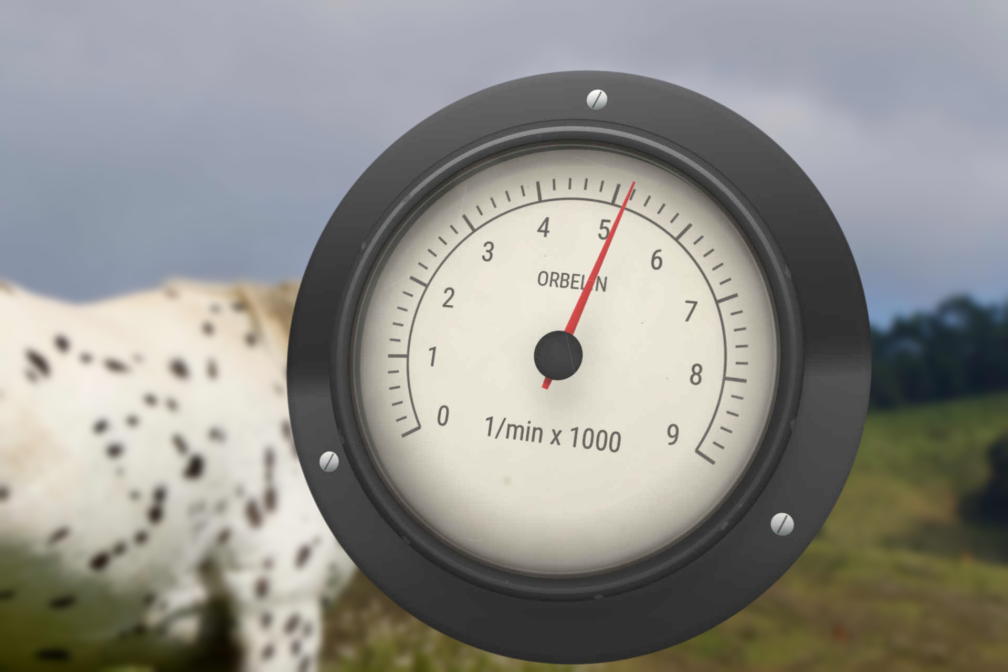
5200 rpm
